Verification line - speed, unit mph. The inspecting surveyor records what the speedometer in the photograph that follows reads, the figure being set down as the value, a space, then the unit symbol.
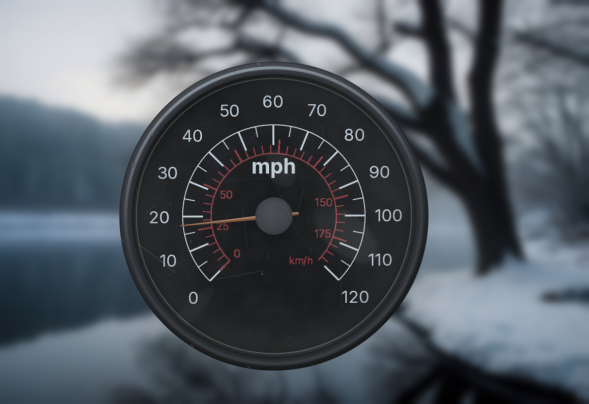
17.5 mph
